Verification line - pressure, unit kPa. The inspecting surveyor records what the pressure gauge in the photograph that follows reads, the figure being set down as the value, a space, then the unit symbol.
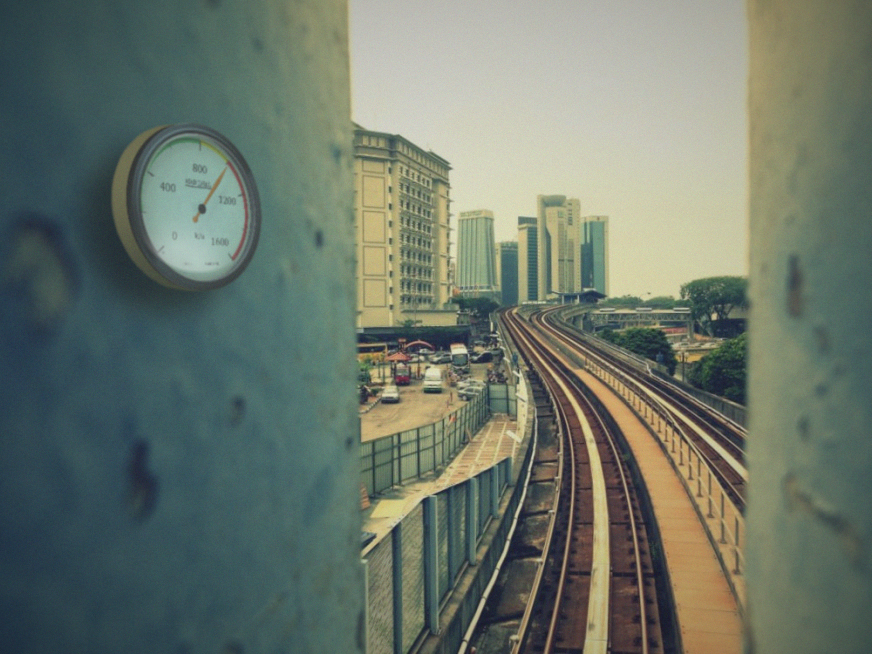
1000 kPa
